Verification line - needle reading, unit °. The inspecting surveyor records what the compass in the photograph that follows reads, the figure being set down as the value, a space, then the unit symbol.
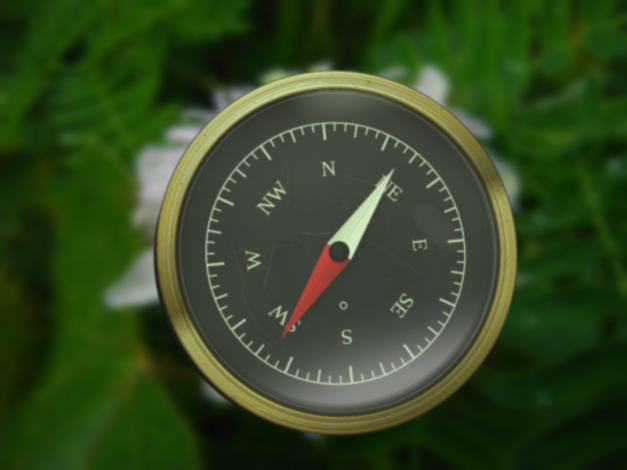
220 °
